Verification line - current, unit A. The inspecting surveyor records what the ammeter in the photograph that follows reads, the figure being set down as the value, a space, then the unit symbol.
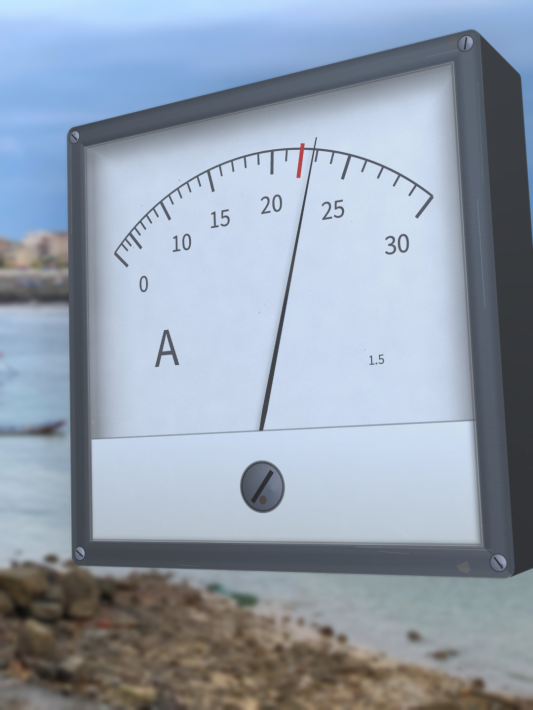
23 A
